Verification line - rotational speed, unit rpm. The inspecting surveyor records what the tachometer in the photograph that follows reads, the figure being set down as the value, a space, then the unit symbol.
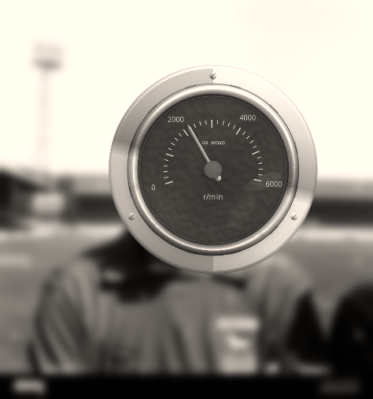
2200 rpm
